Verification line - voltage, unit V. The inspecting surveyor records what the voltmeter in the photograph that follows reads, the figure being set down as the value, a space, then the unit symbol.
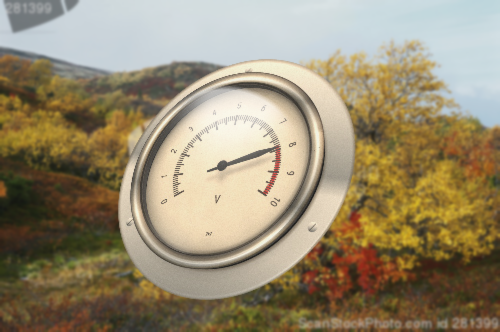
8 V
